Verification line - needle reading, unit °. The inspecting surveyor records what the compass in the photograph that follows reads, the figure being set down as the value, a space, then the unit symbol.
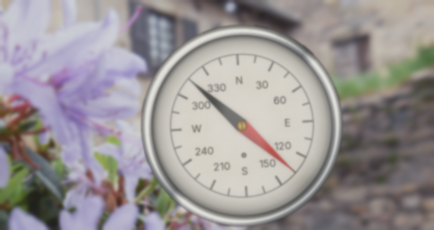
135 °
